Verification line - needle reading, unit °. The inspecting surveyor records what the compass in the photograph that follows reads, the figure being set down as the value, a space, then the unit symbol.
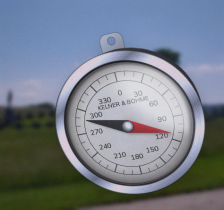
110 °
